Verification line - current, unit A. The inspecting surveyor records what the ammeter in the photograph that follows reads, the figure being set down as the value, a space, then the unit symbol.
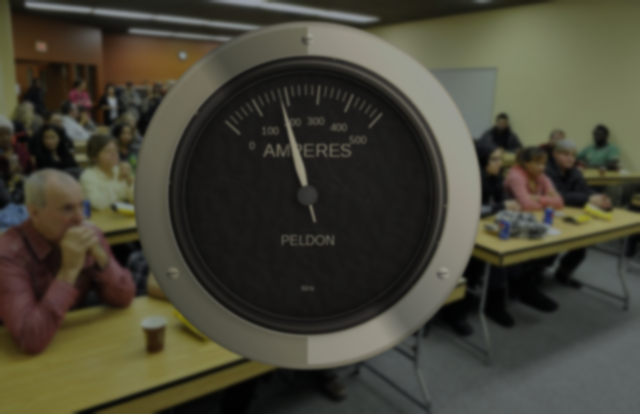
180 A
